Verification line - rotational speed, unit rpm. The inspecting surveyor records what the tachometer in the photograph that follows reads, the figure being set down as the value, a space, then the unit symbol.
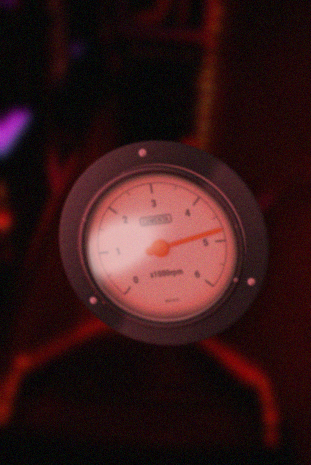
4750 rpm
